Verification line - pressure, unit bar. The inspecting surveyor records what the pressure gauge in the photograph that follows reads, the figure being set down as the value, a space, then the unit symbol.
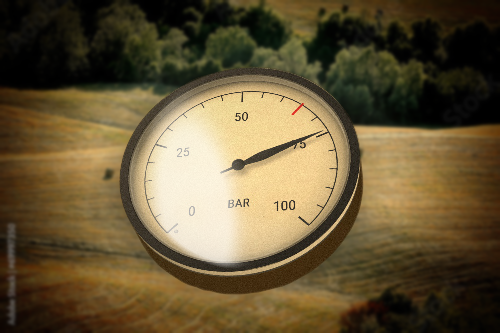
75 bar
